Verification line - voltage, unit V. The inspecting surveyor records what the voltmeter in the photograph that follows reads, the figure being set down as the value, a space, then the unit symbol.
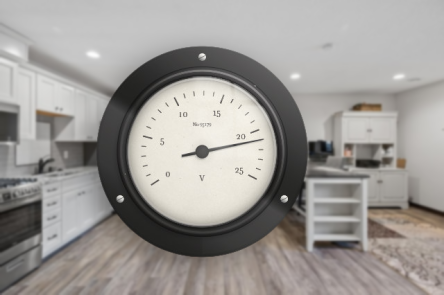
21 V
